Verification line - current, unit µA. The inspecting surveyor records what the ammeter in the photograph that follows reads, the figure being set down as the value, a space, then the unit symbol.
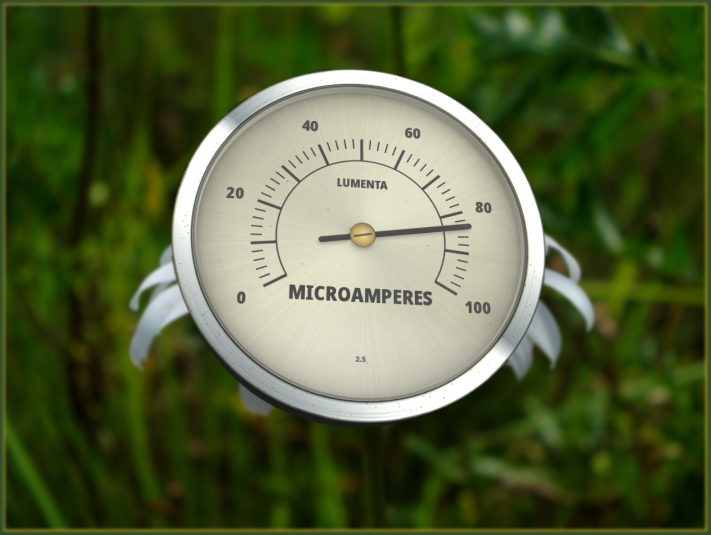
84 µA
